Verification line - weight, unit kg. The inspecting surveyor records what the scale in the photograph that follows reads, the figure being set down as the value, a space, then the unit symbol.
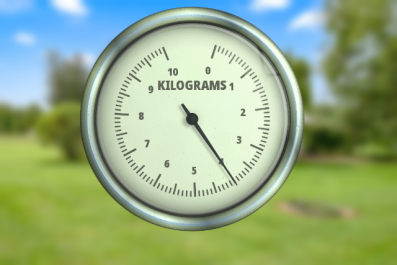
4 kg
